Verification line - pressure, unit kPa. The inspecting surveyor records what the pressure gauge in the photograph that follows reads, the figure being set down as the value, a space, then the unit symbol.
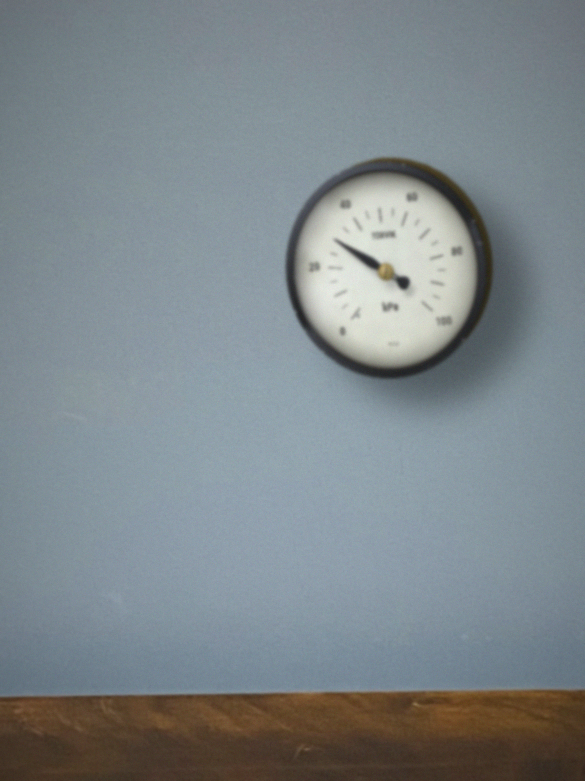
30 kPa
